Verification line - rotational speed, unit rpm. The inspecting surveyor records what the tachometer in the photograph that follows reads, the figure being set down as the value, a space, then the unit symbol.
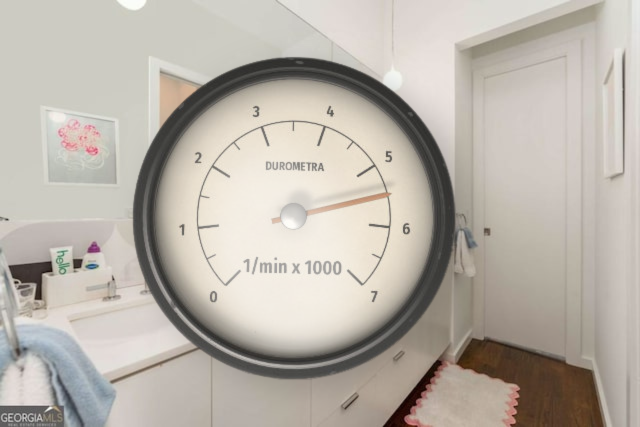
5500 rpm
